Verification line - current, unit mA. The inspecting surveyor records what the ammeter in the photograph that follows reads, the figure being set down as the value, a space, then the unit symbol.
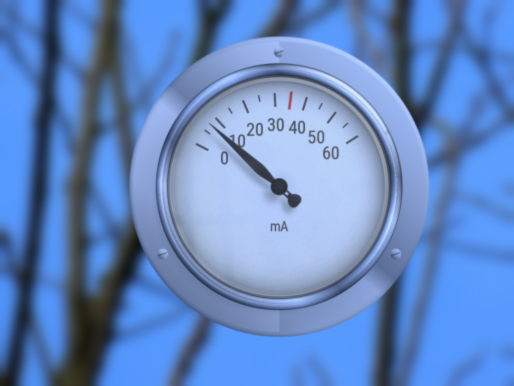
7.5 mA
